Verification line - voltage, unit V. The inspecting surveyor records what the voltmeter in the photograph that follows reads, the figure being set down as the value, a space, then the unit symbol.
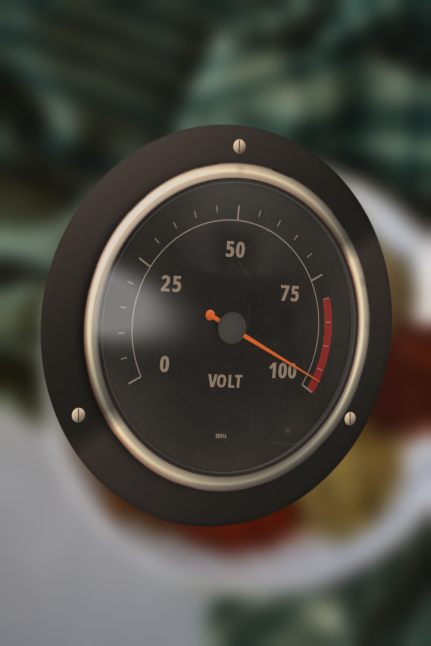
97.5 V
